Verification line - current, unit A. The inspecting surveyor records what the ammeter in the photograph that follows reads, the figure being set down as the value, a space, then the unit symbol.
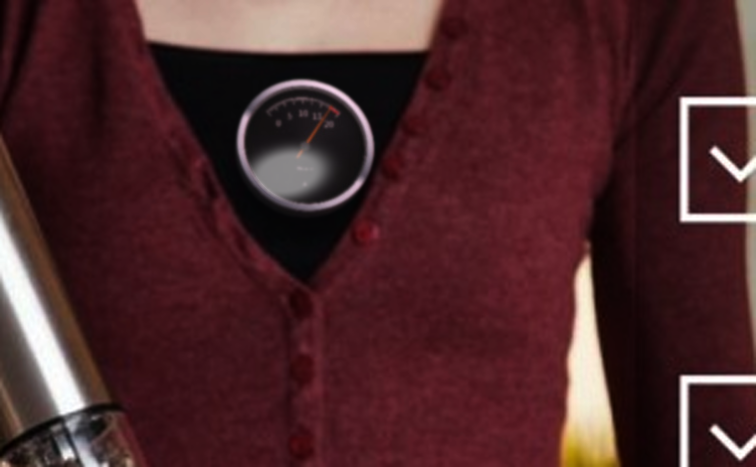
17.5 A
